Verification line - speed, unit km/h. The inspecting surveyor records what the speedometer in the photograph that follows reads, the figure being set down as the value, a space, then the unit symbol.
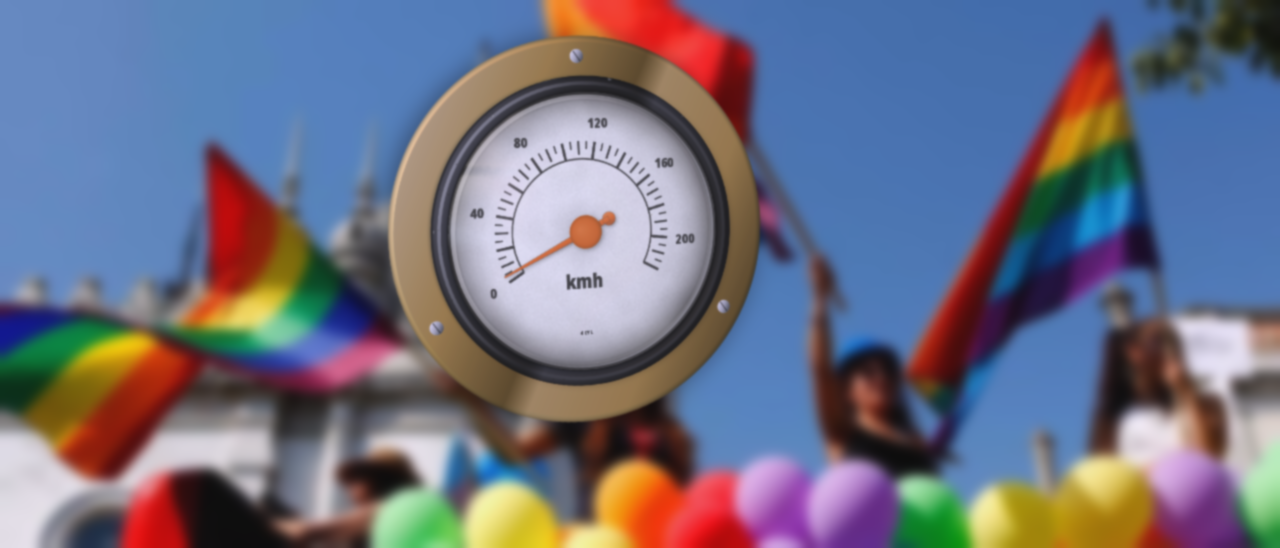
5 km/h
